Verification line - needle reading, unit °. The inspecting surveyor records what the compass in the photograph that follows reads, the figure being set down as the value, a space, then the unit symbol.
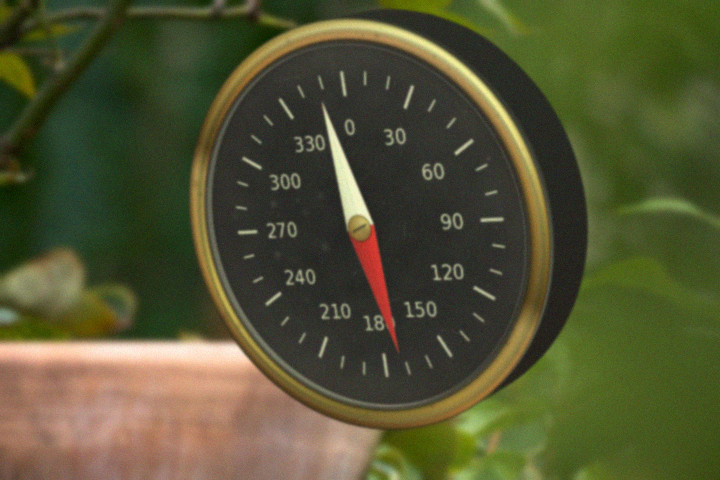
170 °
